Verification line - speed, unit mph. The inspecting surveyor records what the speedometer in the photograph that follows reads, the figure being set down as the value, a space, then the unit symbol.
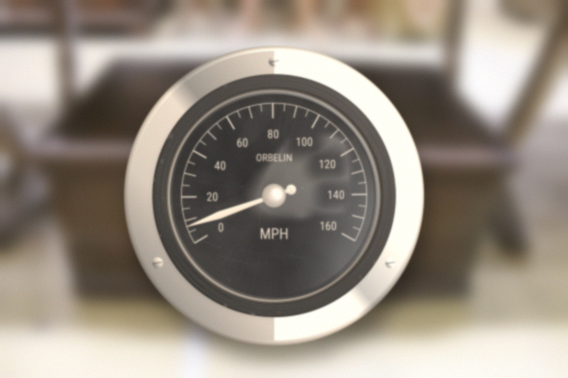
7.5 mph
